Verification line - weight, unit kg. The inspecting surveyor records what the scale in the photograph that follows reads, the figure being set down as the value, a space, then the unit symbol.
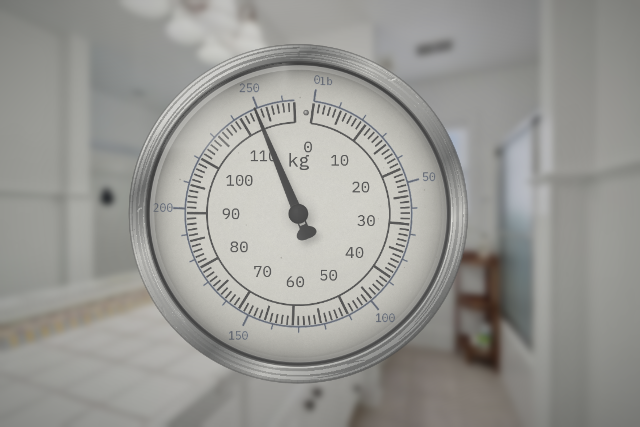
113 kg
